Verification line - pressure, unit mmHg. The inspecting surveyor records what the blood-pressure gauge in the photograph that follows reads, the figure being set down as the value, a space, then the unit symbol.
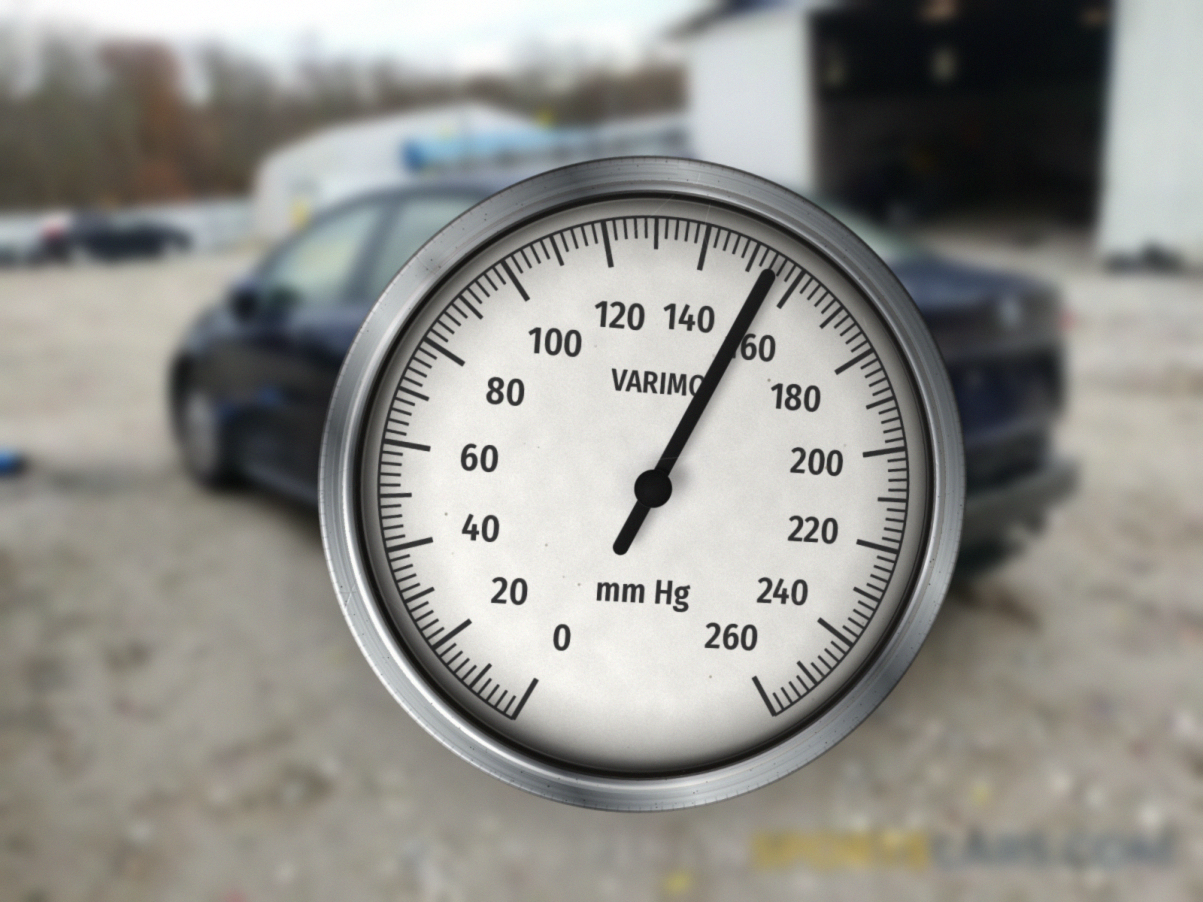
154 mmHg
